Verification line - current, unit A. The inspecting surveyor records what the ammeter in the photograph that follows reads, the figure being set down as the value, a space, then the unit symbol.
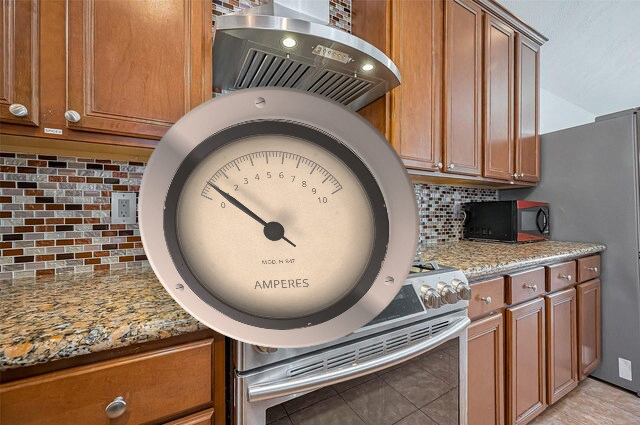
1 A
